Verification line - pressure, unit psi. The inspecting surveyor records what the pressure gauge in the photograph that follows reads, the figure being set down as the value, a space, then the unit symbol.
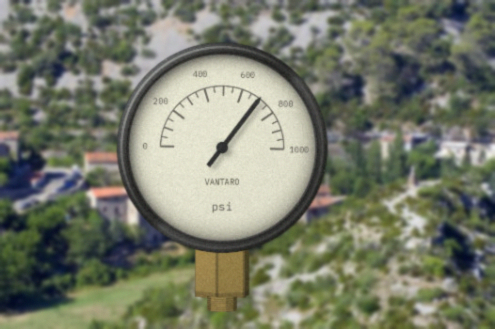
700 psi
